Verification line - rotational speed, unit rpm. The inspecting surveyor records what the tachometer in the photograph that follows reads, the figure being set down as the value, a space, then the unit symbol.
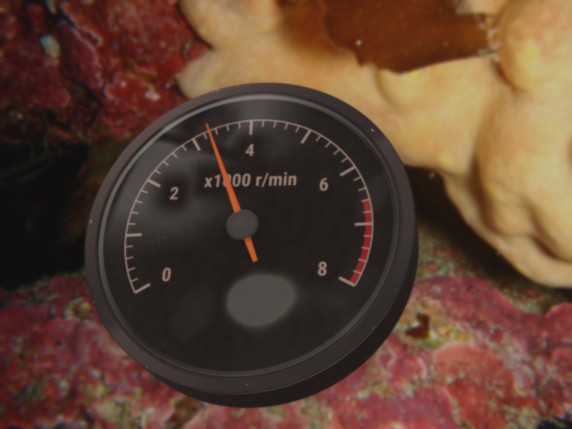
3300 rpm
